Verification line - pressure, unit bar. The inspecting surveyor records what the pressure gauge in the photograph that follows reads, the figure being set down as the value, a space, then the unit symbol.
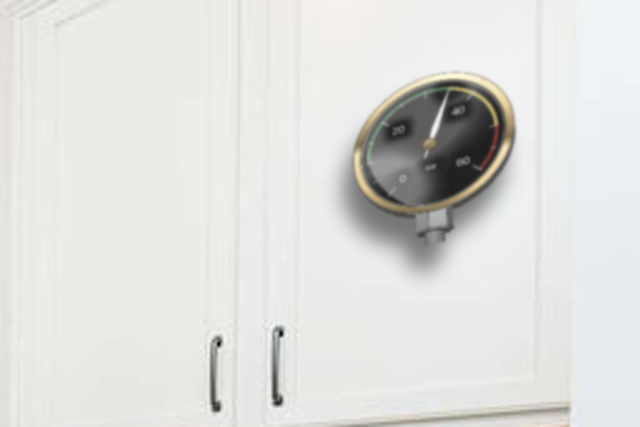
35 bar
